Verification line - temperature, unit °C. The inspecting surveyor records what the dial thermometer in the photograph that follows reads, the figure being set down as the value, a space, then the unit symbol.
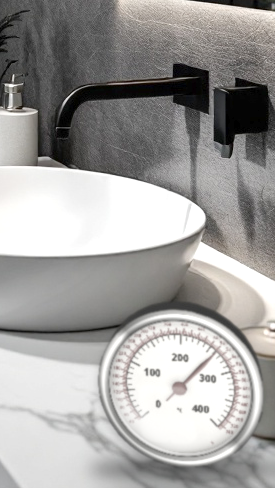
260 °C
